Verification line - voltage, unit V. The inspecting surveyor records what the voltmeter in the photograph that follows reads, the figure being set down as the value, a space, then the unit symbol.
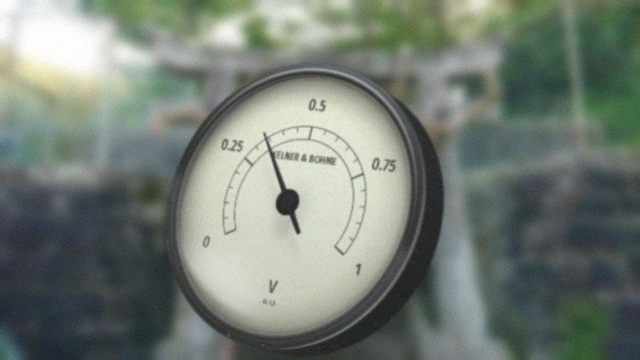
0.35 V
